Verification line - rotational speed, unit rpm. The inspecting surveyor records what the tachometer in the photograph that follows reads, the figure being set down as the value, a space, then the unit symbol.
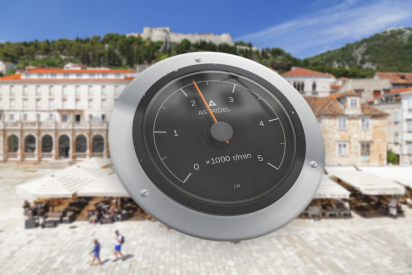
2250 rpm
